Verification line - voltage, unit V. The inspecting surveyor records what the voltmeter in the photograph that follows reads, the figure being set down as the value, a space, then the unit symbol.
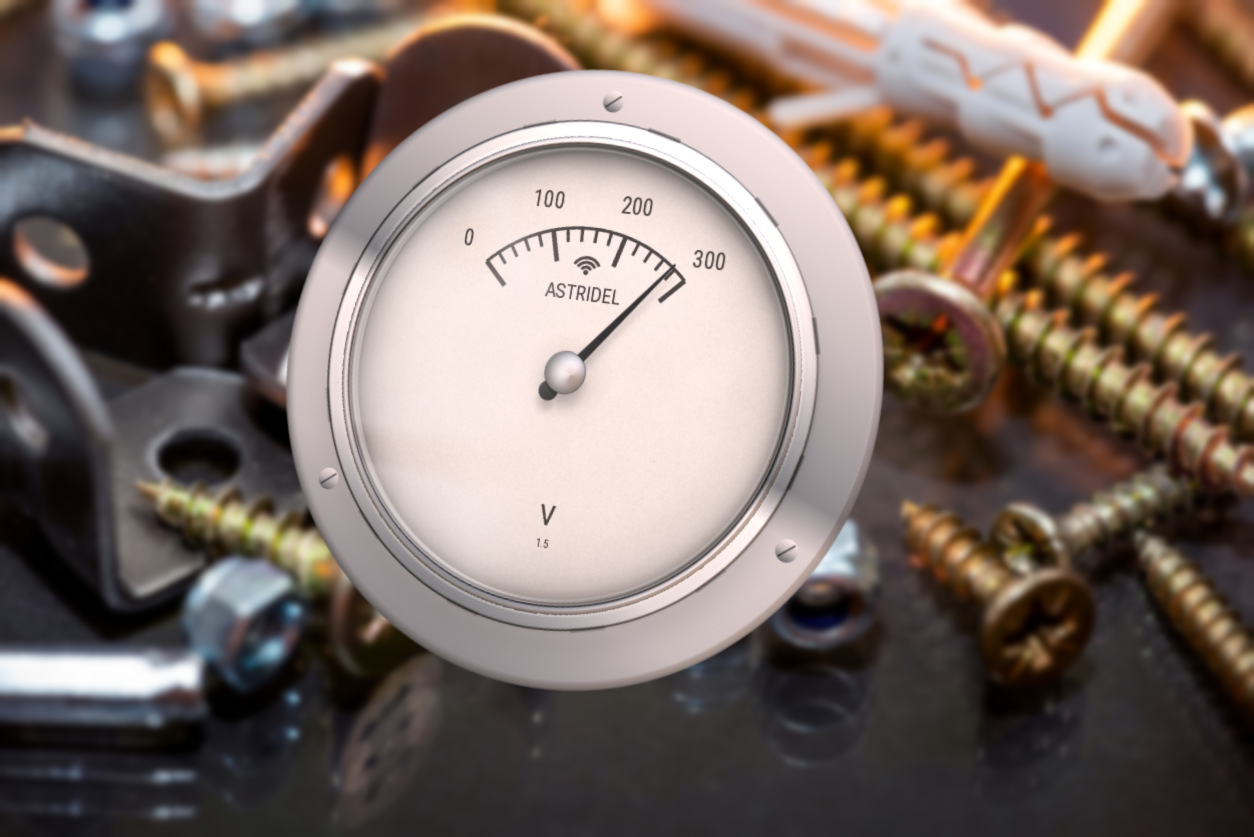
280 V
